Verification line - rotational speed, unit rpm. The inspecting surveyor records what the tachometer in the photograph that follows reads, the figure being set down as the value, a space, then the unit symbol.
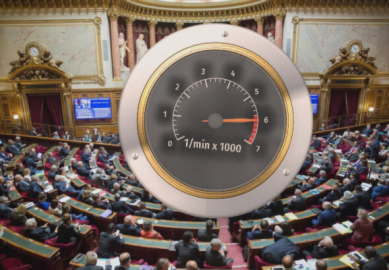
6000 rpm
